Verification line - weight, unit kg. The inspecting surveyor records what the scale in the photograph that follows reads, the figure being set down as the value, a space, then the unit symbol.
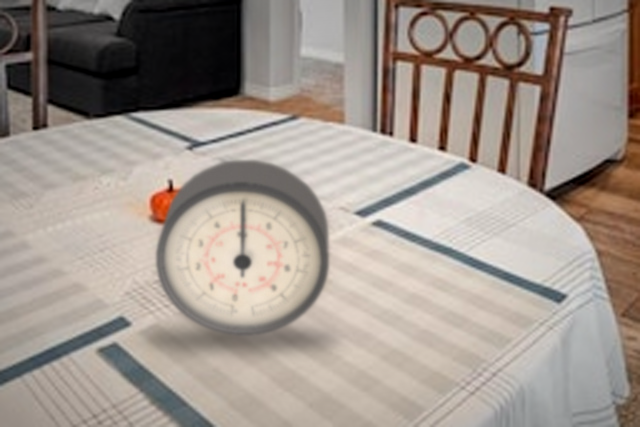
5 kg
